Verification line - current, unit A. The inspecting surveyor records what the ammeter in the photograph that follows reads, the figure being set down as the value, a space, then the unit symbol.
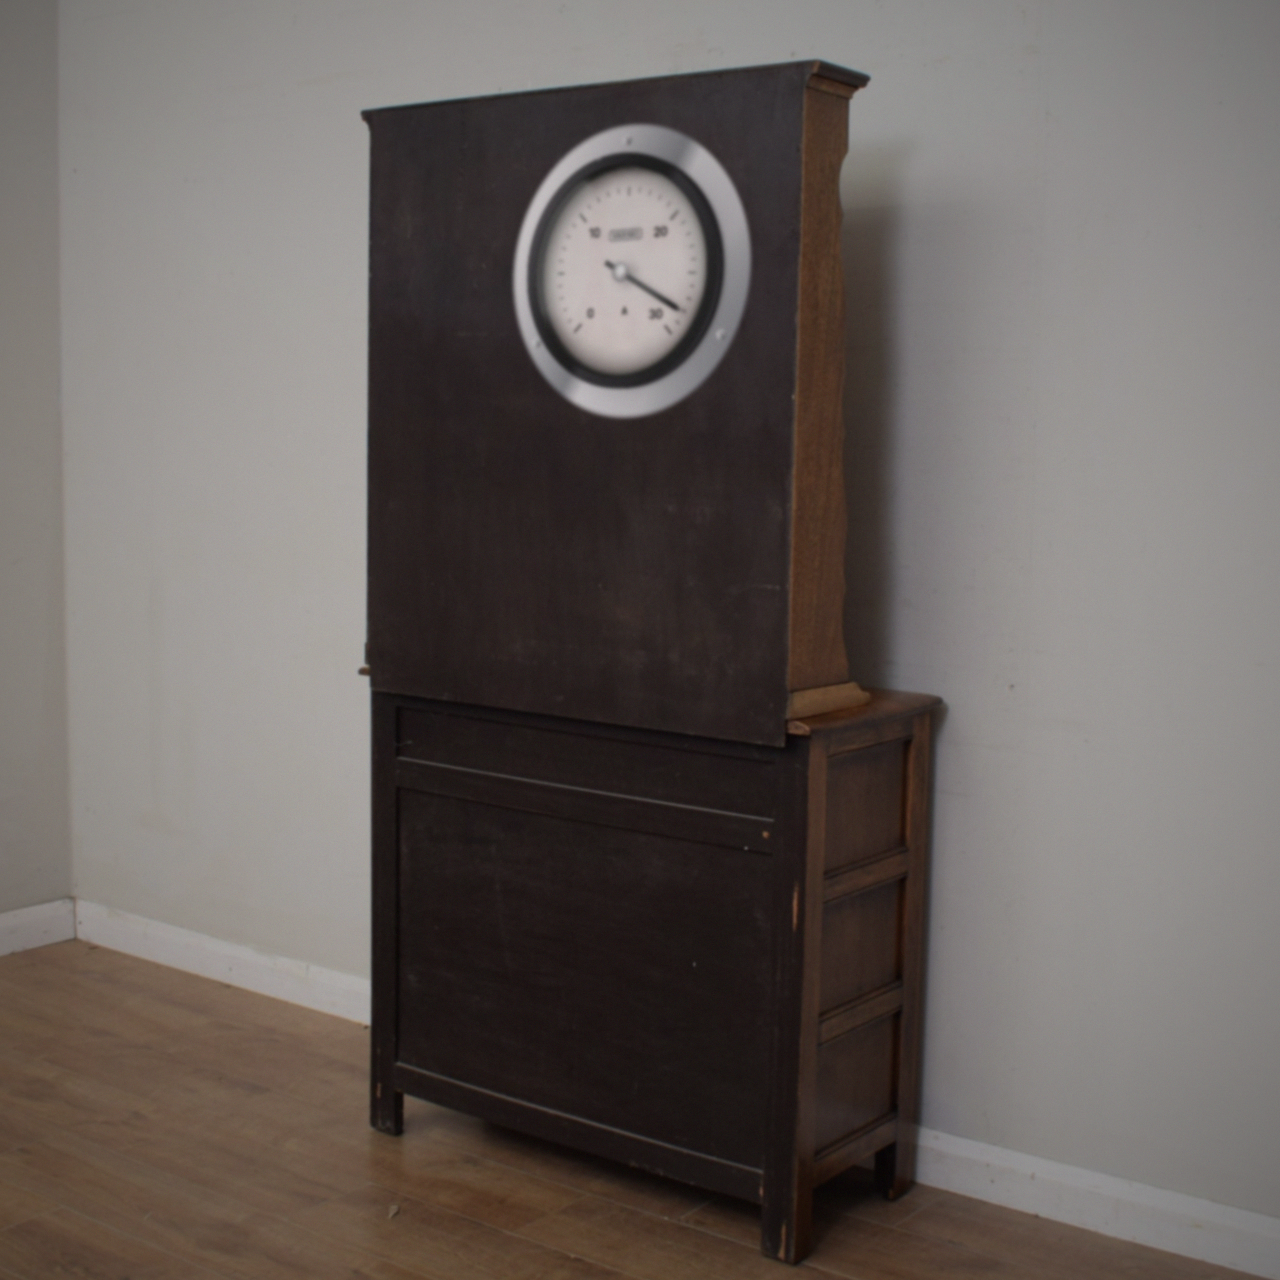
28 A
